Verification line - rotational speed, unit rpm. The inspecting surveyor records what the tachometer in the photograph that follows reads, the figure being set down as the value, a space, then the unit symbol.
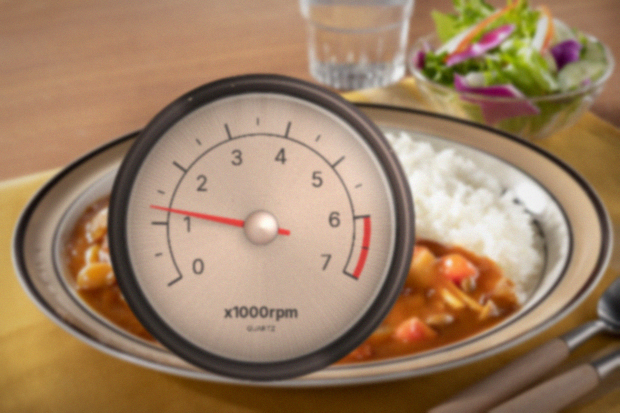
1250 rpm
